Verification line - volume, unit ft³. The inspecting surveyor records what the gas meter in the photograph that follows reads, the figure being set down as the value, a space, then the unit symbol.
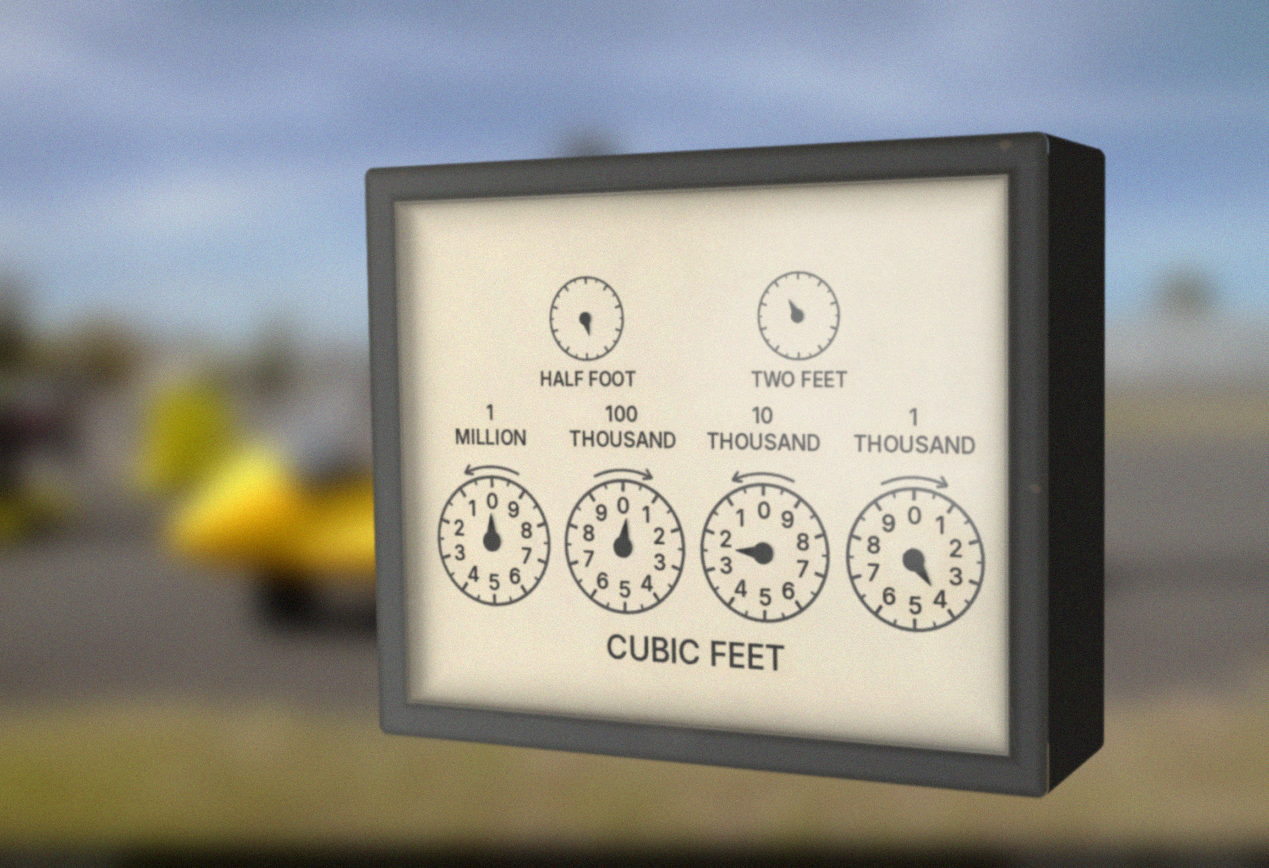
2400 ft³
